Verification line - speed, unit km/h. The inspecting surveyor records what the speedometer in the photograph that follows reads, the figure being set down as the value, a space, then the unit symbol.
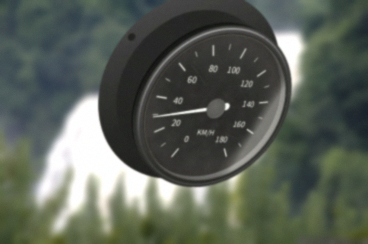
30 km/h
